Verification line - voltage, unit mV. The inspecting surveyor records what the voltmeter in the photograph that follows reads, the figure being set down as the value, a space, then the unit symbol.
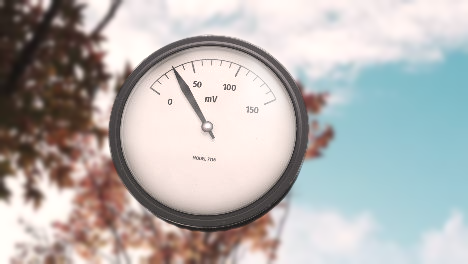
30 mV
